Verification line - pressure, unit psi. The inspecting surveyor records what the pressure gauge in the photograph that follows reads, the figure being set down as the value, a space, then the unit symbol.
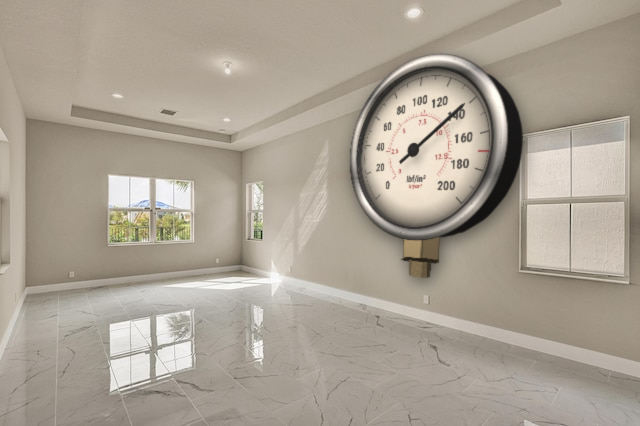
140 psi
